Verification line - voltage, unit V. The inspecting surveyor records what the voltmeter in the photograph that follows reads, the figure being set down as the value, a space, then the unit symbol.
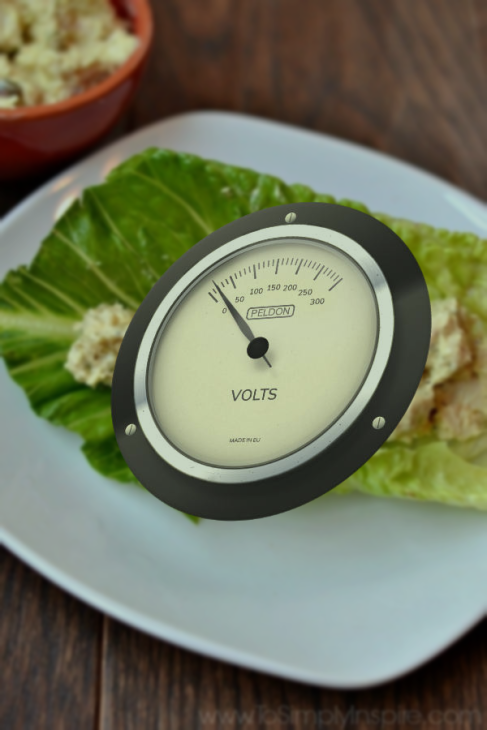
20 V
